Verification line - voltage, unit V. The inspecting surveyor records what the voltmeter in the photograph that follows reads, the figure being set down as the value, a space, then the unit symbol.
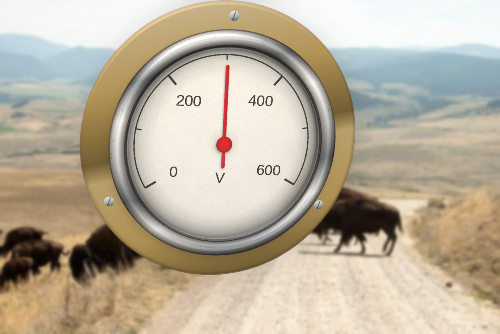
300 V
